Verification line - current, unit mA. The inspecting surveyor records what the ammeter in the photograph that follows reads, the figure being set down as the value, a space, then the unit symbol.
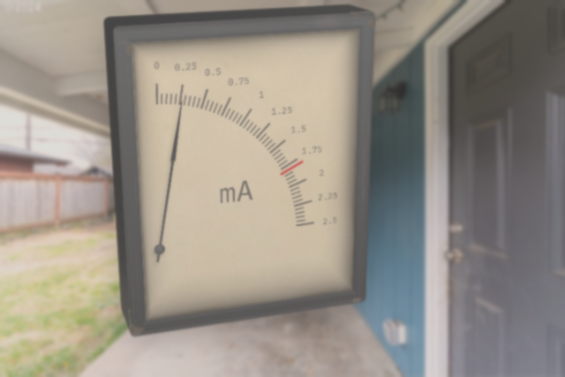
0.25 mA
